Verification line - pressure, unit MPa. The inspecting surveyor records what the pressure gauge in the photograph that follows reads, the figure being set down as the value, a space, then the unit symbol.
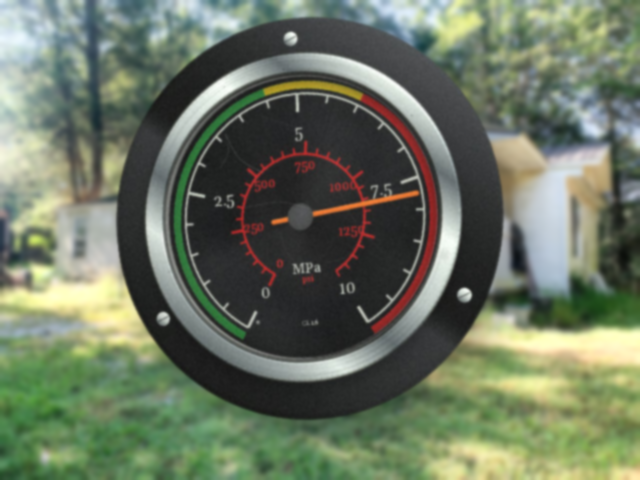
7.75 MPa
